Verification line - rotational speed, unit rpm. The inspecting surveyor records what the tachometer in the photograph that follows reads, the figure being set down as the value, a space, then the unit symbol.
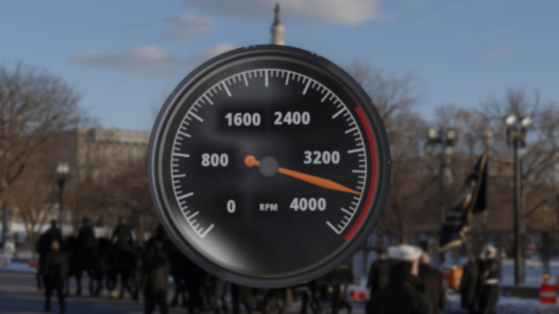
3600 rpm
